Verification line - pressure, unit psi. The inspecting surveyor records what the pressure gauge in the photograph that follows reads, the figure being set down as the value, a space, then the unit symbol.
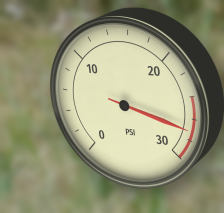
27 psi
